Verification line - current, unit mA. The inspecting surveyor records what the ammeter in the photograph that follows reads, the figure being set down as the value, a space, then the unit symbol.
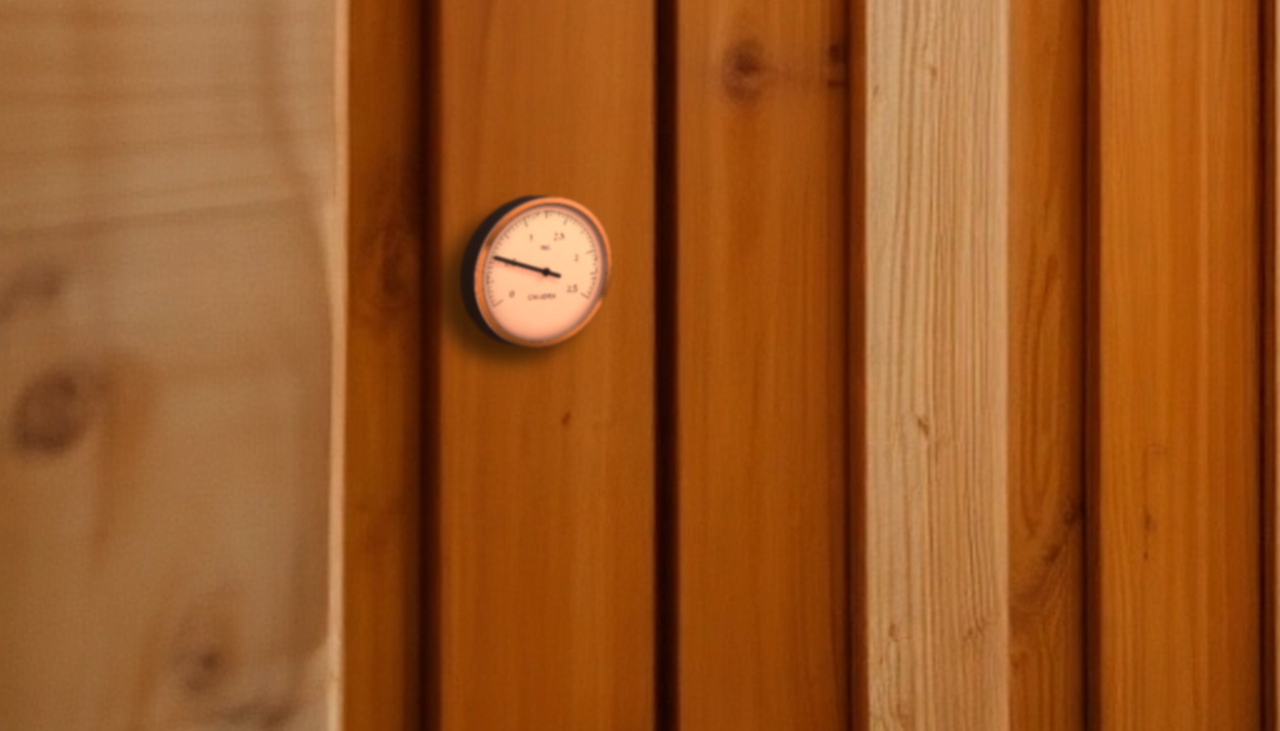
0.5 mA
